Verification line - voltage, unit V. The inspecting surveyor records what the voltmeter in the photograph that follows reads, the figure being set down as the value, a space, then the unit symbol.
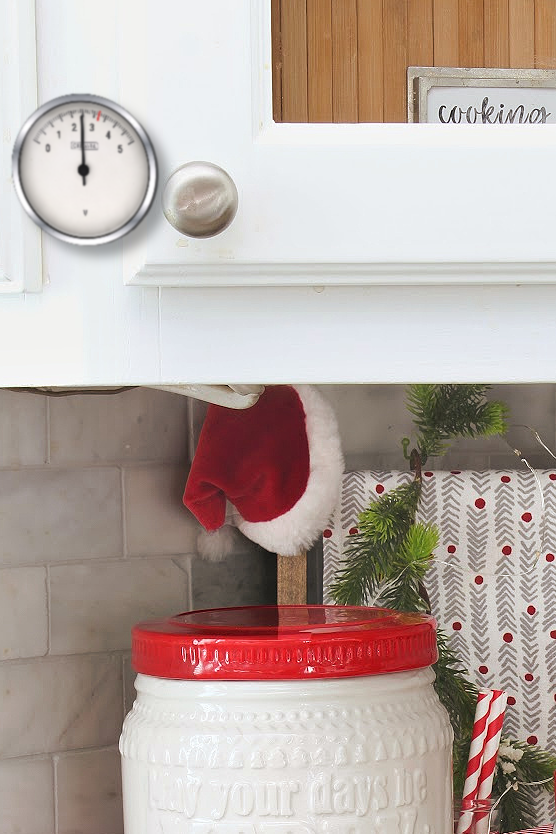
2.5 V
